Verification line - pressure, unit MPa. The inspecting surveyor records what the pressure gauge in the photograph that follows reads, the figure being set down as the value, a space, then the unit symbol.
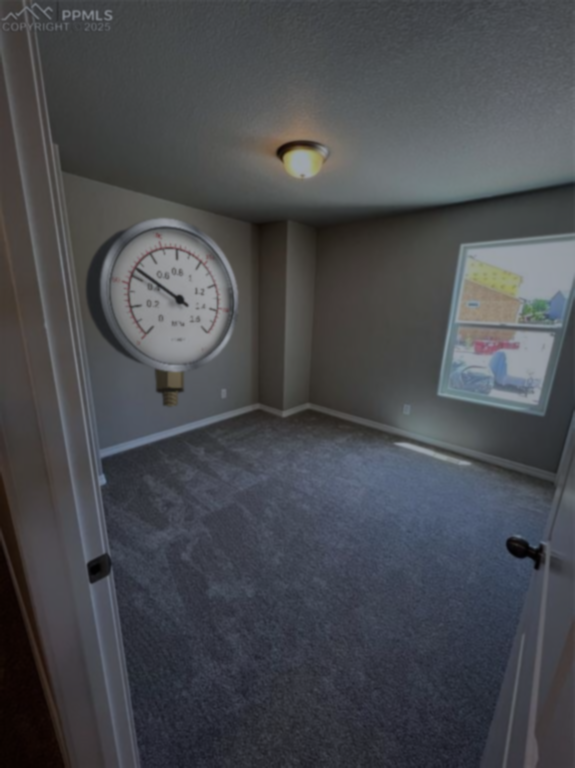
0.45 MPa
